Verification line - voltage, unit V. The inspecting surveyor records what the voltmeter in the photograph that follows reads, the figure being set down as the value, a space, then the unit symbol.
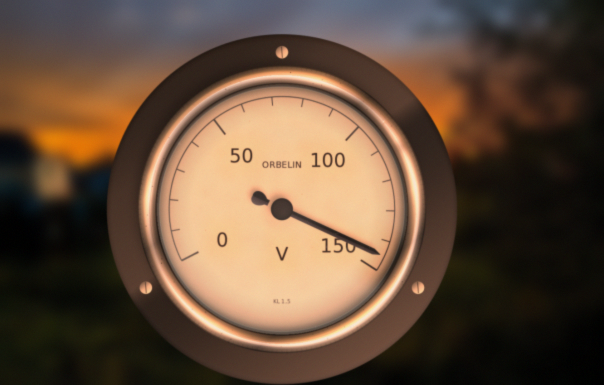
145 V
